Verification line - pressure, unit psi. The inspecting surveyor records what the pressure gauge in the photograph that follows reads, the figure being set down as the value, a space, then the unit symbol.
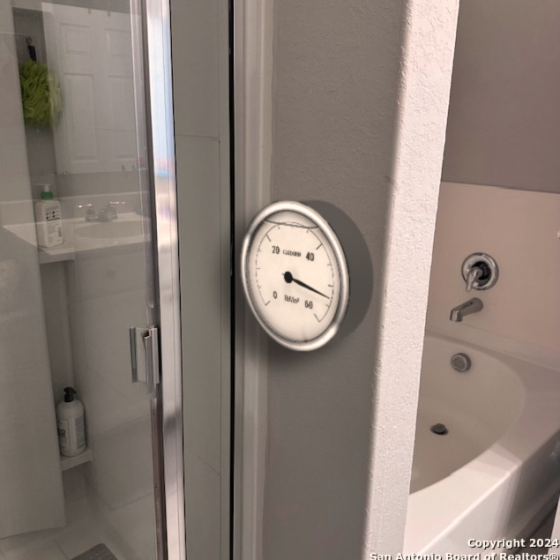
52.5 psi
